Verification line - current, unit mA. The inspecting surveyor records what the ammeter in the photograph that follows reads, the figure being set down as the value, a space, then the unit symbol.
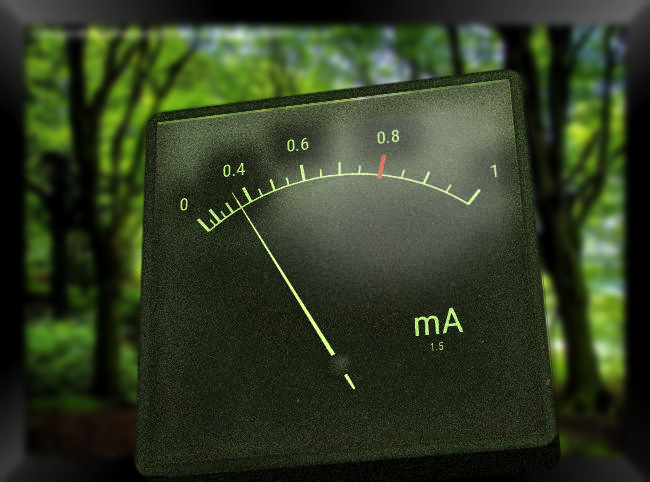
0.35 mA
